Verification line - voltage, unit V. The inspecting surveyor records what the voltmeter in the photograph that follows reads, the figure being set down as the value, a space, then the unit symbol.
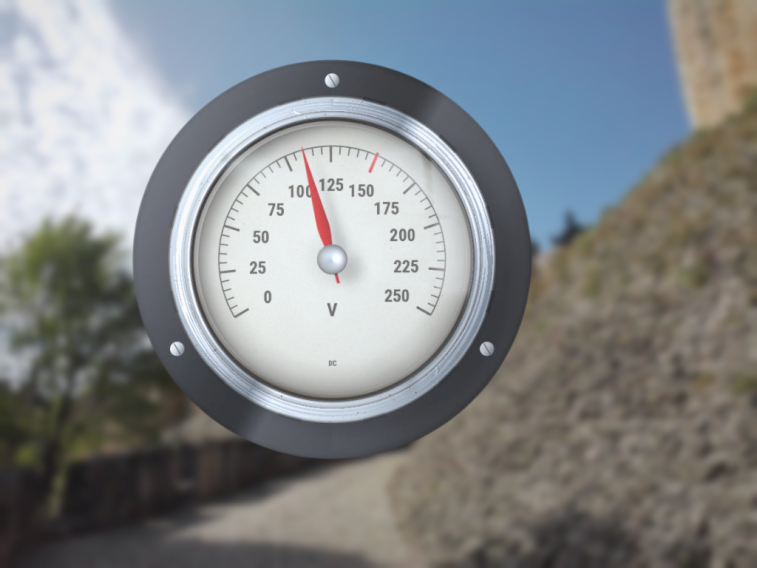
110 V
